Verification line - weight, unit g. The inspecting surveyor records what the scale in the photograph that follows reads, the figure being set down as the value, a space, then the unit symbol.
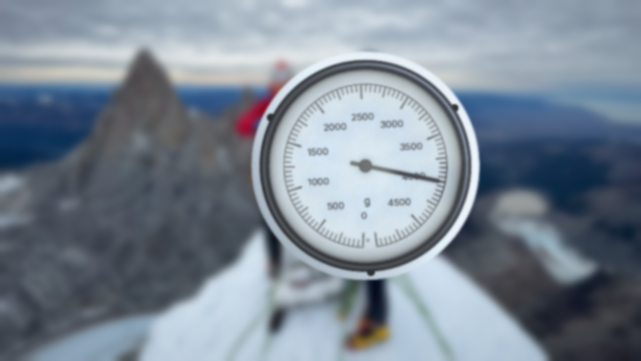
4000 g
